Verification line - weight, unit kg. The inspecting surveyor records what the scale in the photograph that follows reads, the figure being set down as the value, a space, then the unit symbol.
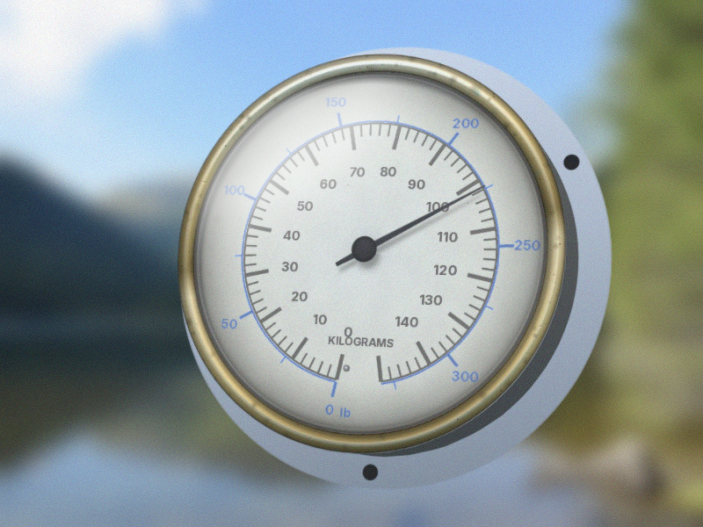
102 kg
